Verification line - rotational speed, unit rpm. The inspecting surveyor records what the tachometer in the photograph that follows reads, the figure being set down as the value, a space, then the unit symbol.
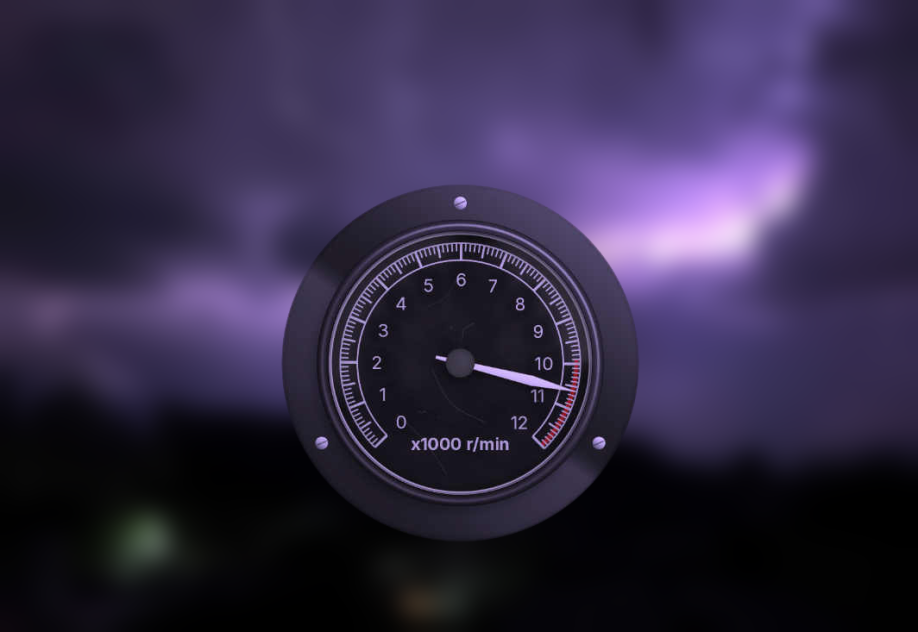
10600 rpm
